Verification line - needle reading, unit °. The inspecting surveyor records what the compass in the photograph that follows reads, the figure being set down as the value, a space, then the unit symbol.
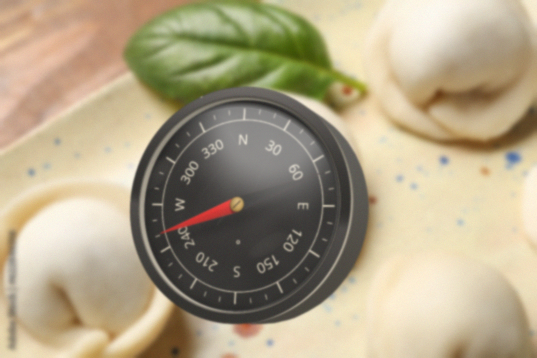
250 °
